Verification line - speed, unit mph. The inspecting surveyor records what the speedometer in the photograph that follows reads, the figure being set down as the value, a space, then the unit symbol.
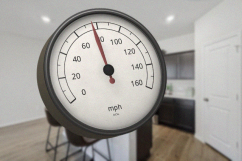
75 mph
